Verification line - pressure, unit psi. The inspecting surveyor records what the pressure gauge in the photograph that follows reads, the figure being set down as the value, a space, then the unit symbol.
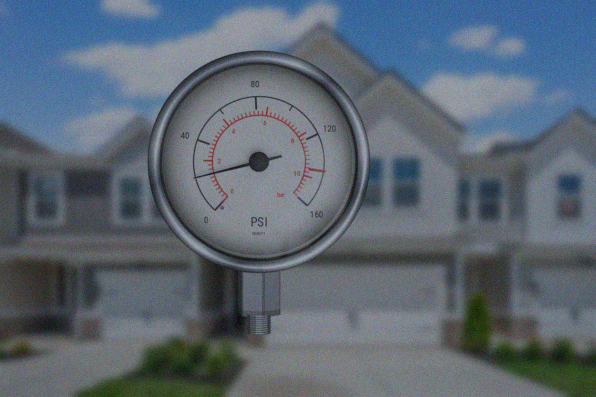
20 psi
